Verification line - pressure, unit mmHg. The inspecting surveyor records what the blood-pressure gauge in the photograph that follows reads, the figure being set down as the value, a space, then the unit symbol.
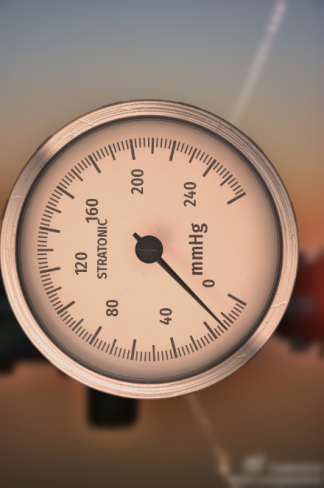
14 mmHg
